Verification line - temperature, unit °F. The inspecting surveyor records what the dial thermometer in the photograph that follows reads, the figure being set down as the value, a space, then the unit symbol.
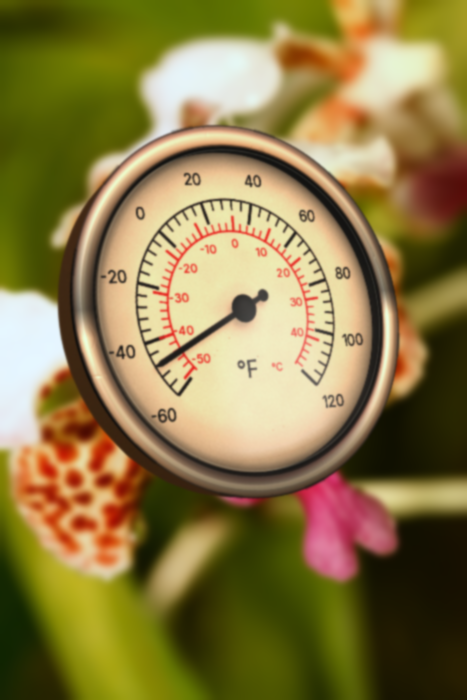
-48 °F
